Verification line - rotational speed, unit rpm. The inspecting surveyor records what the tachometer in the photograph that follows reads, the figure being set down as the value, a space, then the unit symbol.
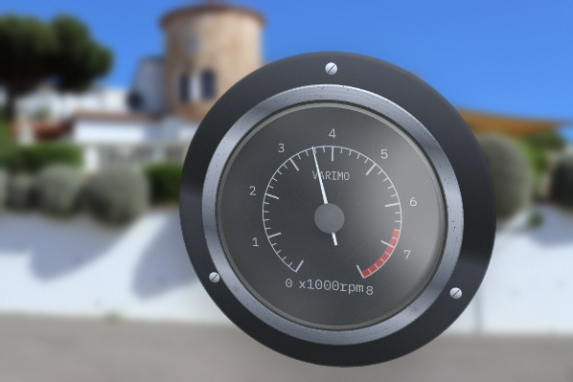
3600 rpm
